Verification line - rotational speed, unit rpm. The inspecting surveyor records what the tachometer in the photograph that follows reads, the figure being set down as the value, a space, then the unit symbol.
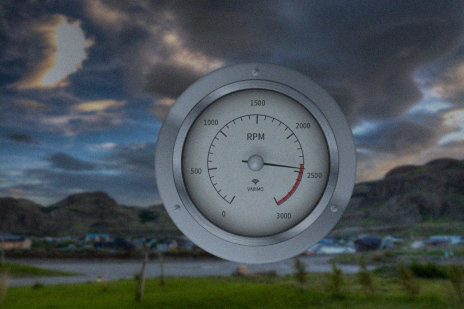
2450 rpm
